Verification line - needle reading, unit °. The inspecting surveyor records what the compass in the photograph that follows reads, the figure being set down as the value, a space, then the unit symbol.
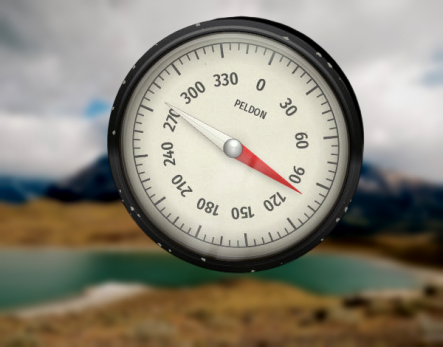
100 °
